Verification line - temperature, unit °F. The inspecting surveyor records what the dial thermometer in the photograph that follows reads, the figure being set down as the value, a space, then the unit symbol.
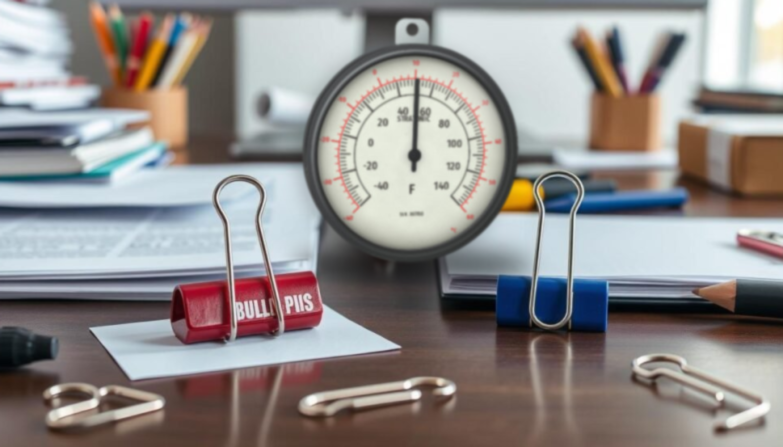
50 °F
